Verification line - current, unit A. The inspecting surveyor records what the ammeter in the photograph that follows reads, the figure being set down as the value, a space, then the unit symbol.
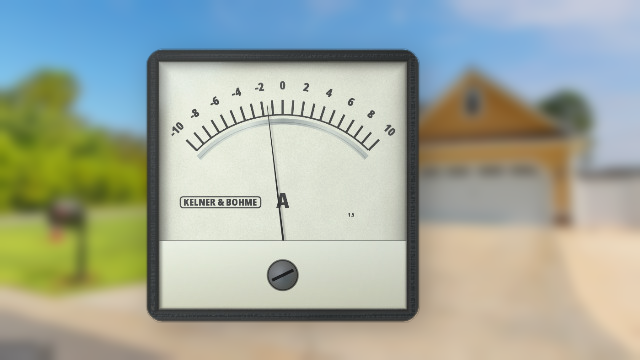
-1.5 A
